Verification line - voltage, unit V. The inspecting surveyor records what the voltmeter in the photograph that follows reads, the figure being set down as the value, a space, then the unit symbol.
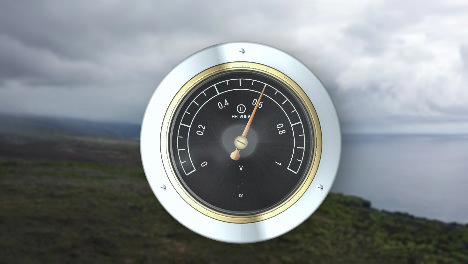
0.6 V
